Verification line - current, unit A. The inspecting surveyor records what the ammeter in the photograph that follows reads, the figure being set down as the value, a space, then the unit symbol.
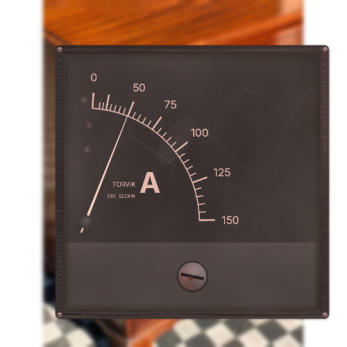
50 A
